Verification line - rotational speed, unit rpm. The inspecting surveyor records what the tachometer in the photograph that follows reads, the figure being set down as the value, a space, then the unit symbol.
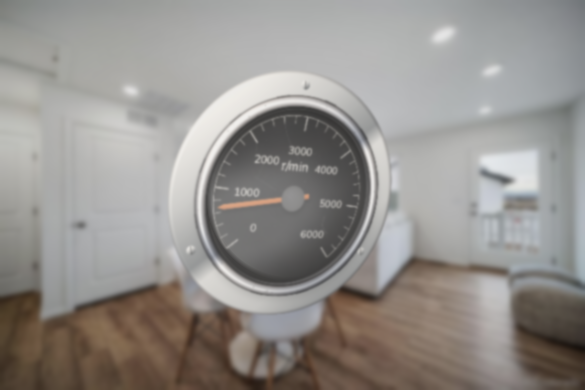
700 rpm
